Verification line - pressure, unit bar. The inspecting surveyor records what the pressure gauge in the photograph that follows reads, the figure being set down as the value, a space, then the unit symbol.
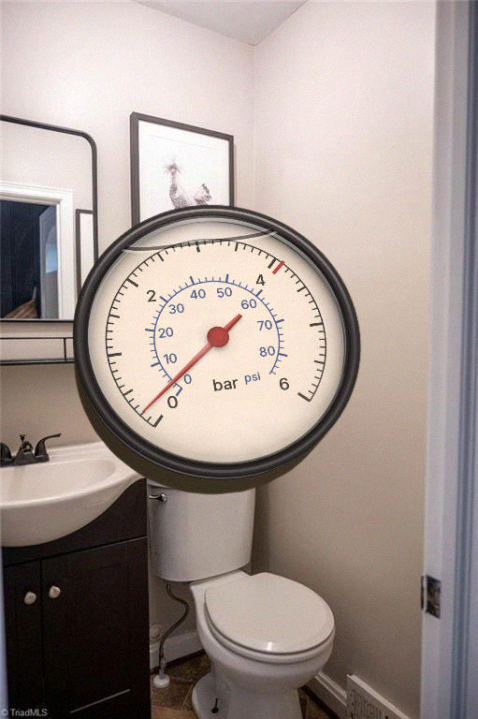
0.2 bar
